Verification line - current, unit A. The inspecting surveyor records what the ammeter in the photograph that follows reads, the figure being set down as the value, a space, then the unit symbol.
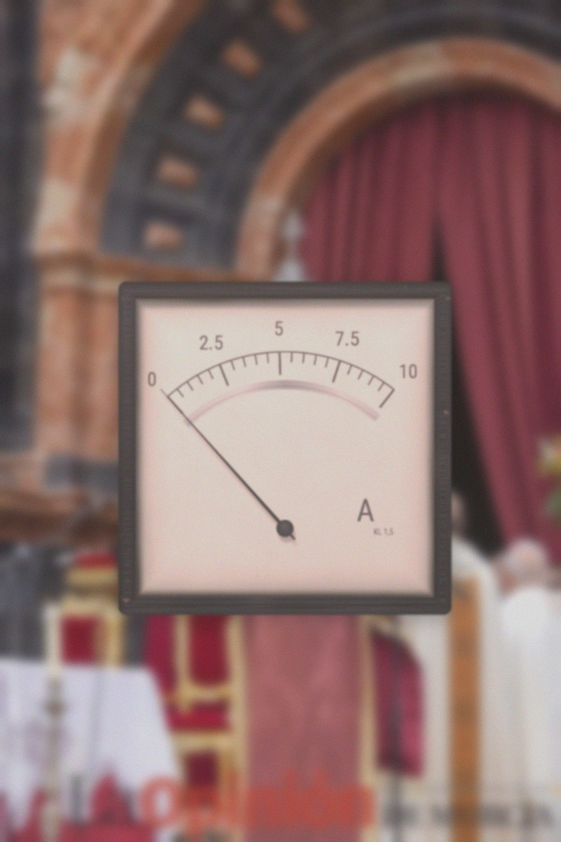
0 A
